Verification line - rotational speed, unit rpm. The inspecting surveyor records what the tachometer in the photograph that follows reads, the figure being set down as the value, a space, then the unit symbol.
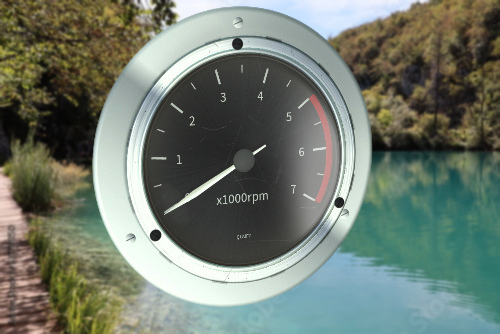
0 rpm
